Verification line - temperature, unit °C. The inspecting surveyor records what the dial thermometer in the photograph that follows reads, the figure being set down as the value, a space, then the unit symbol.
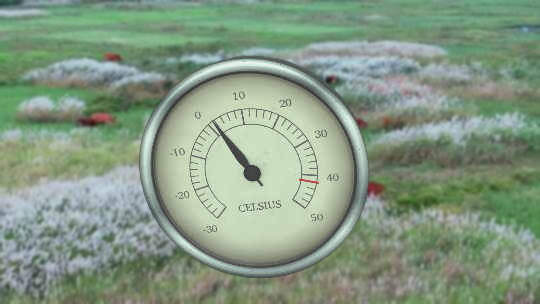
2 °C
